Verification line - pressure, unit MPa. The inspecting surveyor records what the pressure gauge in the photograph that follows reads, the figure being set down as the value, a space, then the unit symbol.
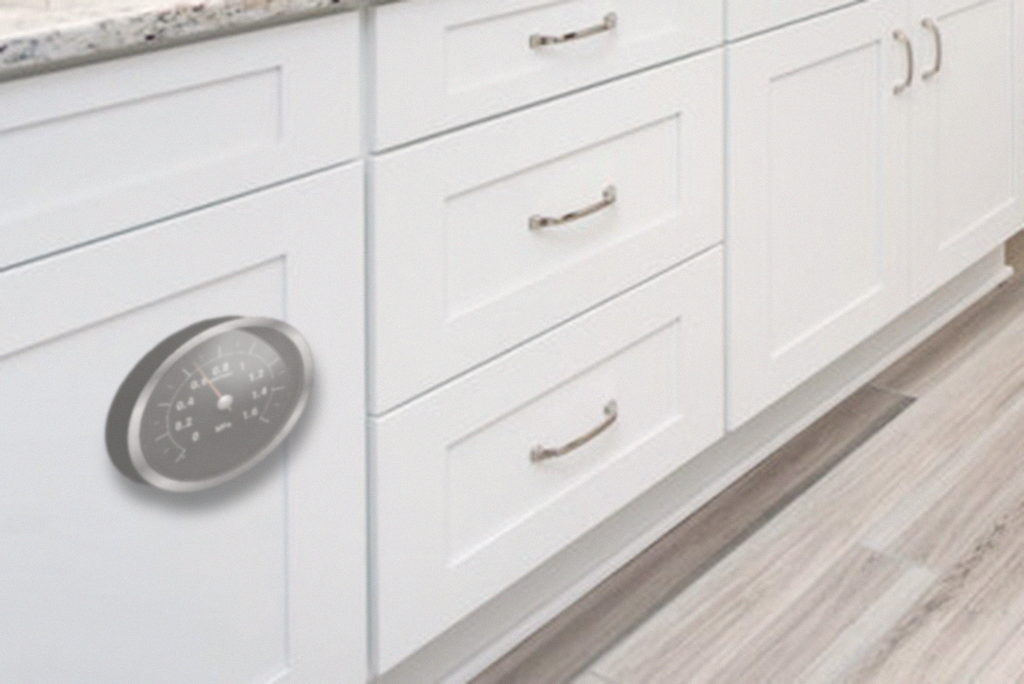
0.65 MPa
